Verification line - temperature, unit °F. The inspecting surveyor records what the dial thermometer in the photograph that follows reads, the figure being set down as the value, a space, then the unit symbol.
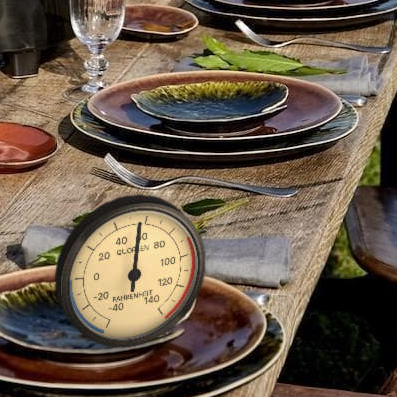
55 °F
